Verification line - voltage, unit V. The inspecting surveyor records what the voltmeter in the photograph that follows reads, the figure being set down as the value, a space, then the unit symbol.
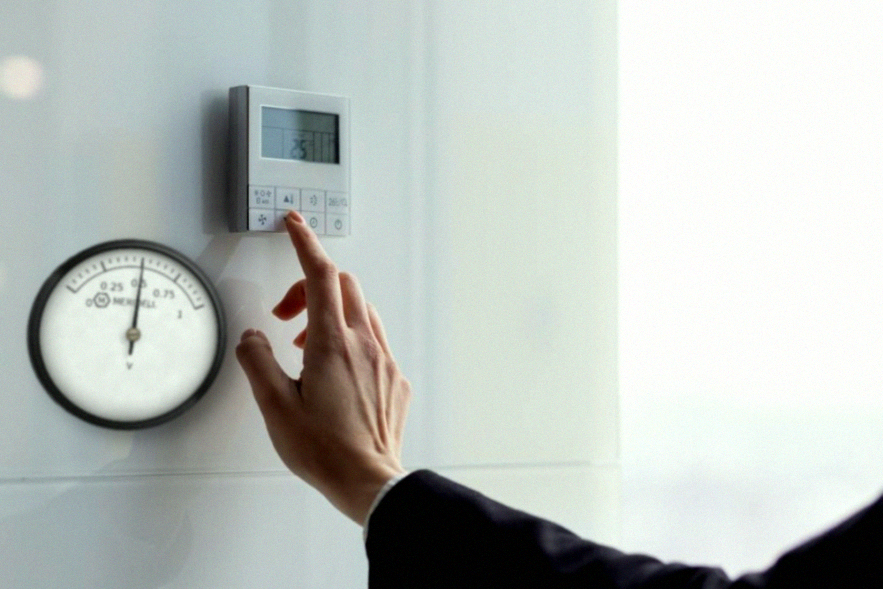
0.5 V
